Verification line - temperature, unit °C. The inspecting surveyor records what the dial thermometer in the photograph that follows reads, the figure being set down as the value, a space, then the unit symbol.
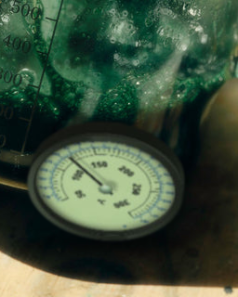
125 °C
